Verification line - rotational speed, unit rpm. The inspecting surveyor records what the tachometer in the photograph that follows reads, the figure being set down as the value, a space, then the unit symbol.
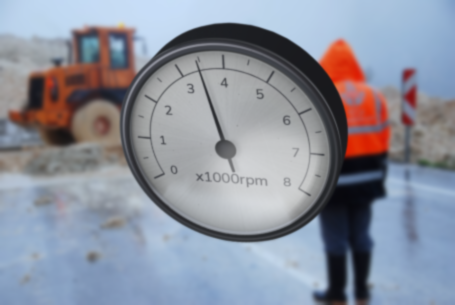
3500 rpm
